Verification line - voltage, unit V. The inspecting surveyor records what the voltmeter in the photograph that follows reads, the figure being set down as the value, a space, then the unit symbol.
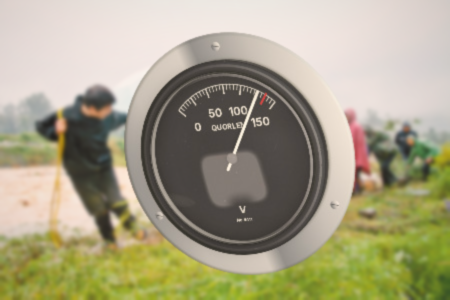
125 V
